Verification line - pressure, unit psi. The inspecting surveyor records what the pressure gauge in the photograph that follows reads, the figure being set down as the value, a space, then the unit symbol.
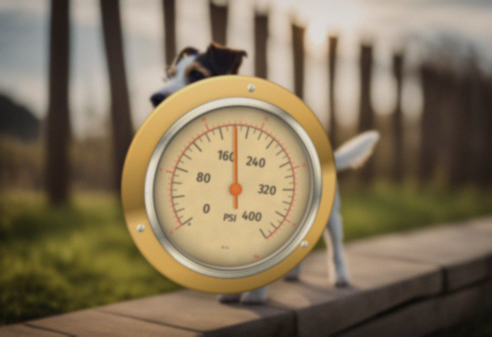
180 psi
